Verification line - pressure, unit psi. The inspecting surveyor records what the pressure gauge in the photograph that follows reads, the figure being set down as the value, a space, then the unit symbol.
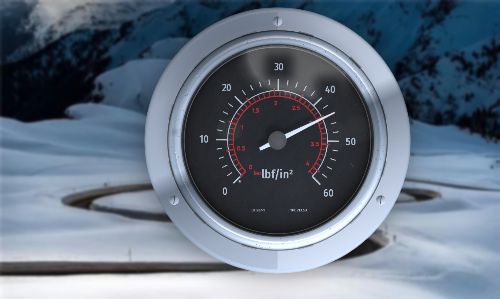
44 psi
